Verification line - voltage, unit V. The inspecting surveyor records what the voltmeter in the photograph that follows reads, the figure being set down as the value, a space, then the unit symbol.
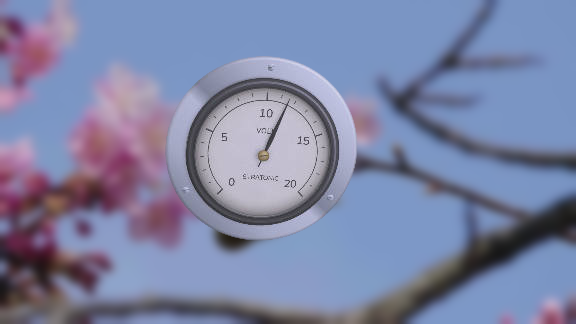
11.5 V
